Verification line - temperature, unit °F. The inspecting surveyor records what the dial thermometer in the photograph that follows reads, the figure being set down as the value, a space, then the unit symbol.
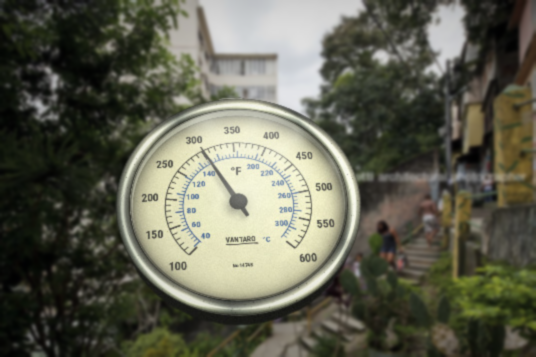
300 °F
